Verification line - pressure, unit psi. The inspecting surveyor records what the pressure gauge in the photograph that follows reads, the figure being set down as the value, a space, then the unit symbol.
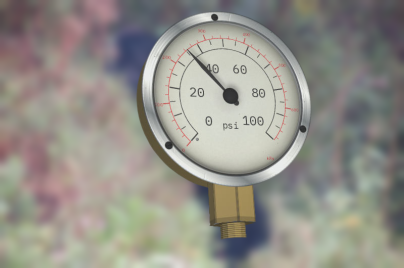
35 psi
